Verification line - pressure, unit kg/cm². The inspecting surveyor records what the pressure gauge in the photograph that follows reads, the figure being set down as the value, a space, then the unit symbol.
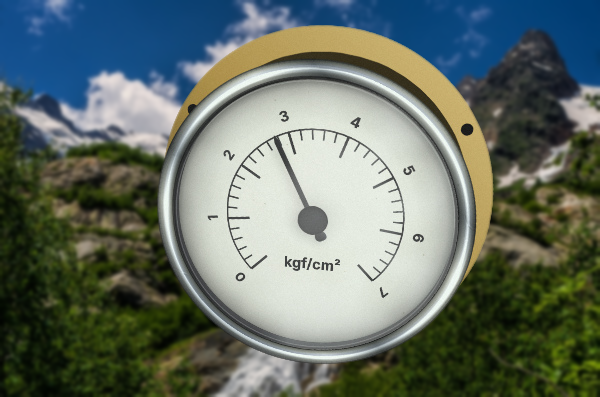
2.8 kg/cm²
